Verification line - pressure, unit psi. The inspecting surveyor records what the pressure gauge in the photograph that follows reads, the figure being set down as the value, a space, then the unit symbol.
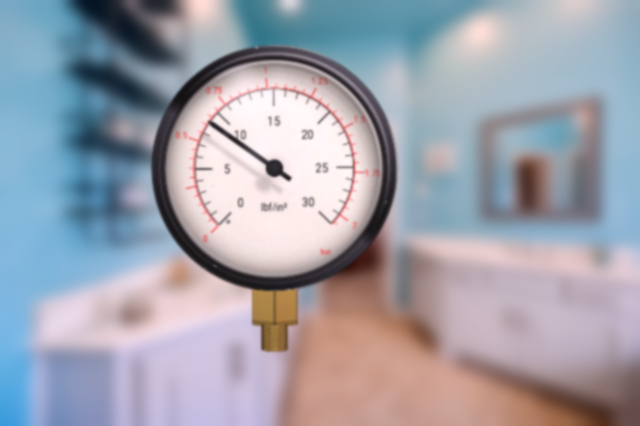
9 psi
